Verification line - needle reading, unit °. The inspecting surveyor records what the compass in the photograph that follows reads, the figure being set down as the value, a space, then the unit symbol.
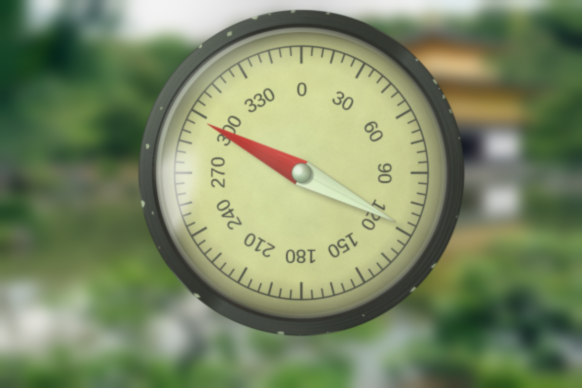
297.5 °
